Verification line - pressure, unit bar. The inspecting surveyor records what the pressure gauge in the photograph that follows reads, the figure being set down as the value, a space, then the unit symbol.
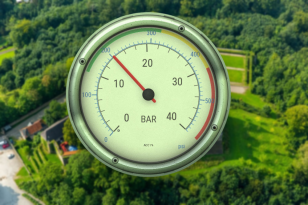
14 bar
